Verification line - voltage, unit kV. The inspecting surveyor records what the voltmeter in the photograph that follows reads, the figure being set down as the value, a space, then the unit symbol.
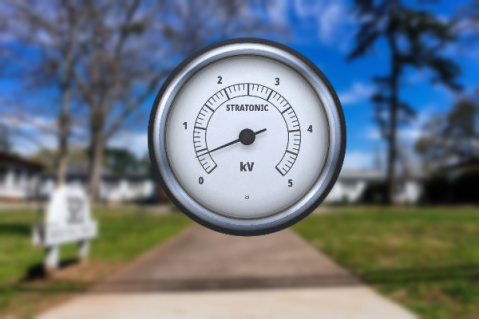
0.4 kV
